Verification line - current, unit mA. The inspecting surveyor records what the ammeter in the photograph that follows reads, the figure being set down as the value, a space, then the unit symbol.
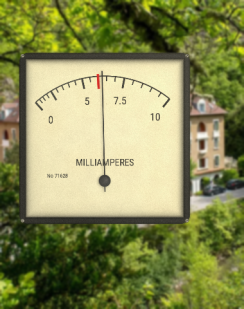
6.25 mA
